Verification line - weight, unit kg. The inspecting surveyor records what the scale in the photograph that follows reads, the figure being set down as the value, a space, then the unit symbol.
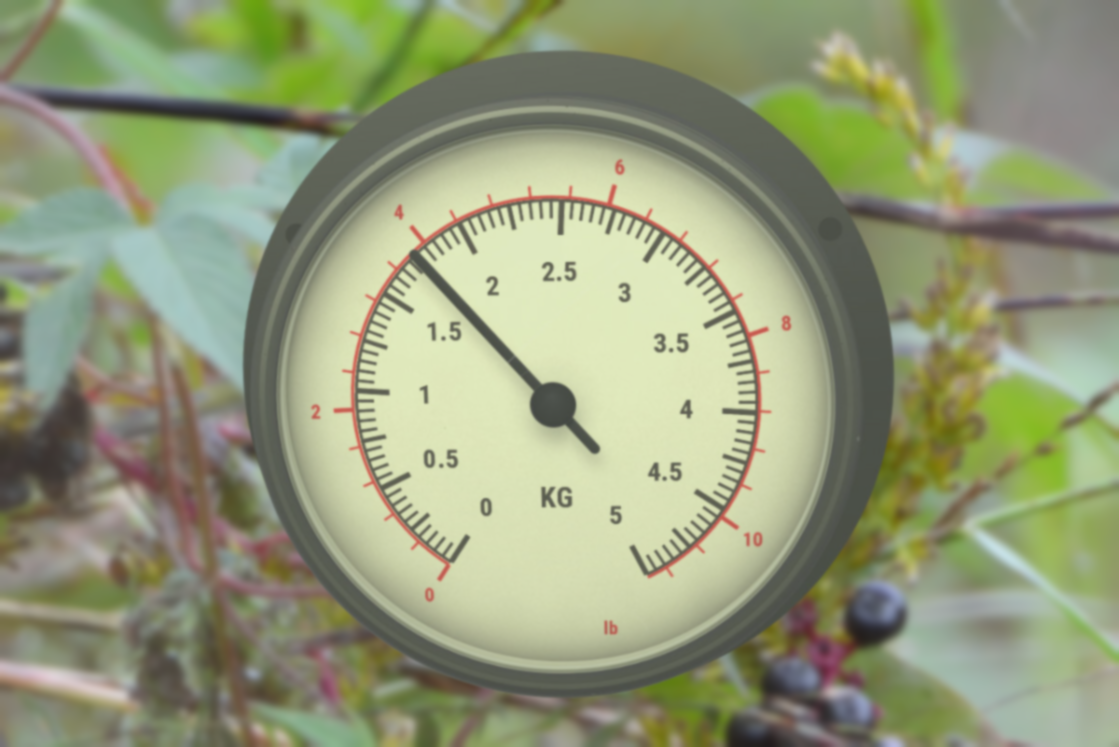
1.75 kg
